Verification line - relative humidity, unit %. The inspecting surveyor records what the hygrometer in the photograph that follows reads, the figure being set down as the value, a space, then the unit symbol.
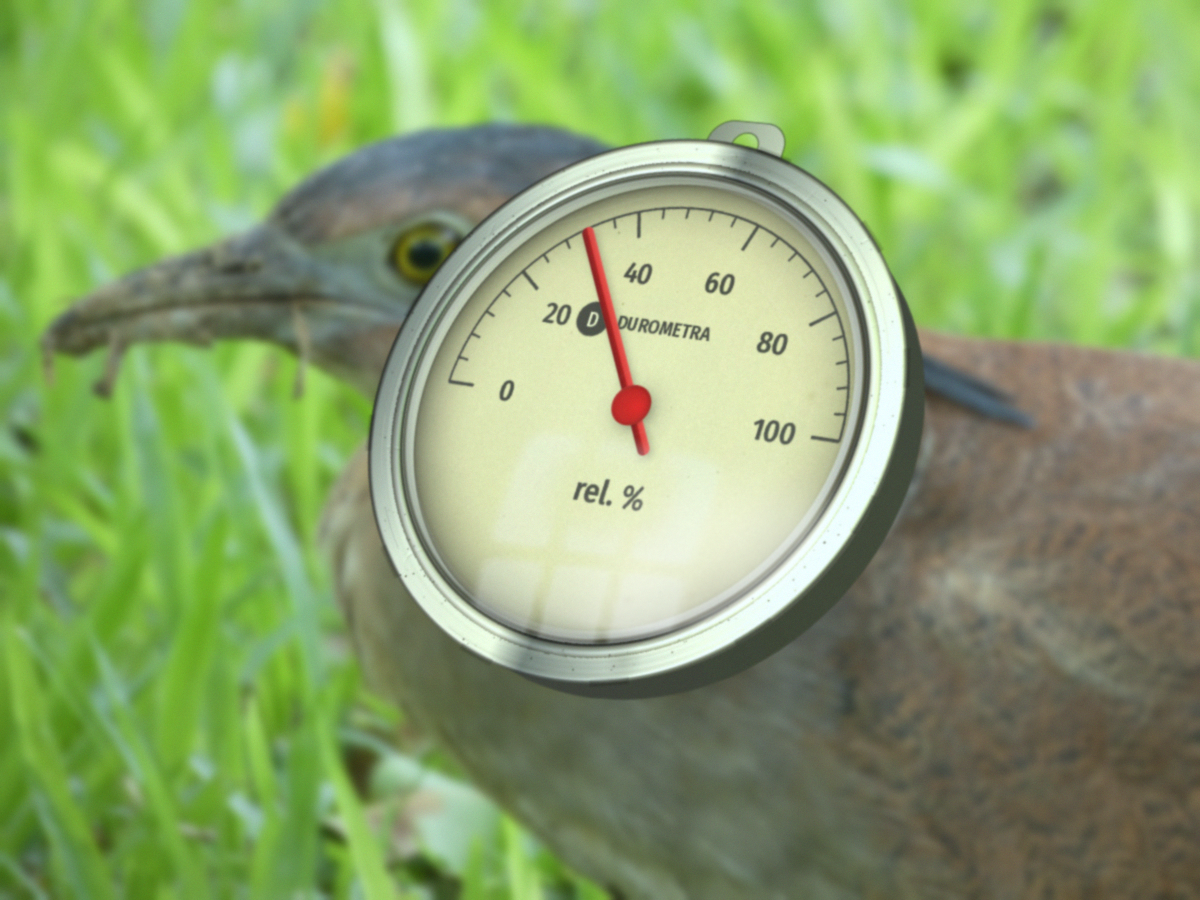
32 %
